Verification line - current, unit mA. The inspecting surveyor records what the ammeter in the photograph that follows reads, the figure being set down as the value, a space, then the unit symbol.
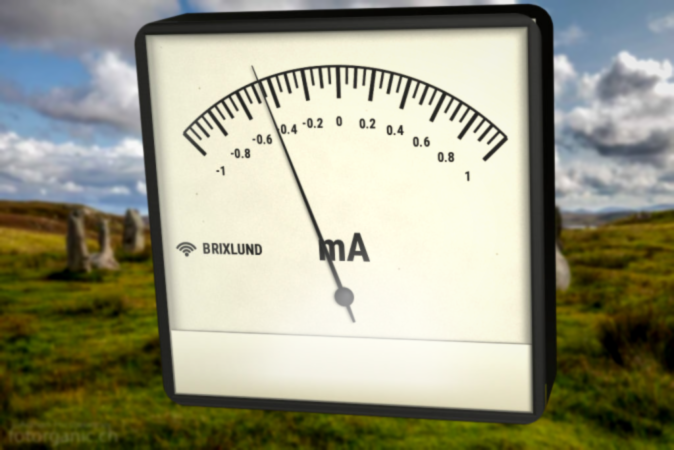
-0.45 mA
